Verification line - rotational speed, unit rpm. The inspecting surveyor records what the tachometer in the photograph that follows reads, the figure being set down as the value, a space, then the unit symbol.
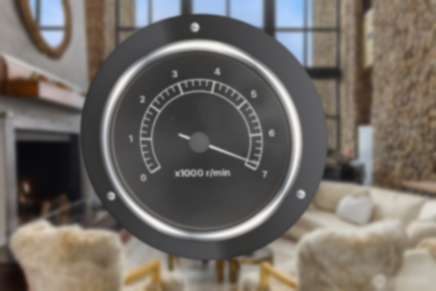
6800 rpm
